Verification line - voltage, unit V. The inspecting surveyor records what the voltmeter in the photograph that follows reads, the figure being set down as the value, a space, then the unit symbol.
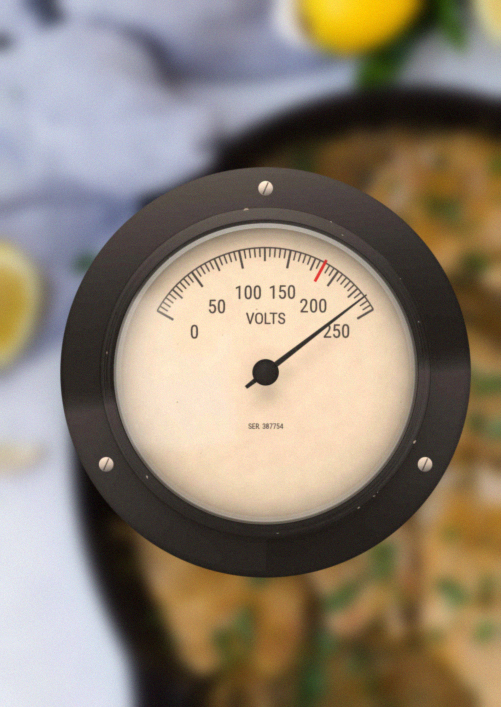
235 V
